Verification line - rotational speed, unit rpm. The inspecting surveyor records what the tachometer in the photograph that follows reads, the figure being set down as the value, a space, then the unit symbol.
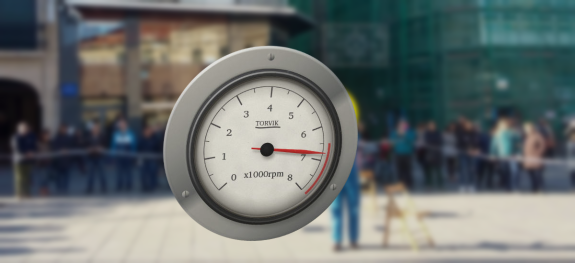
6750 rpm
